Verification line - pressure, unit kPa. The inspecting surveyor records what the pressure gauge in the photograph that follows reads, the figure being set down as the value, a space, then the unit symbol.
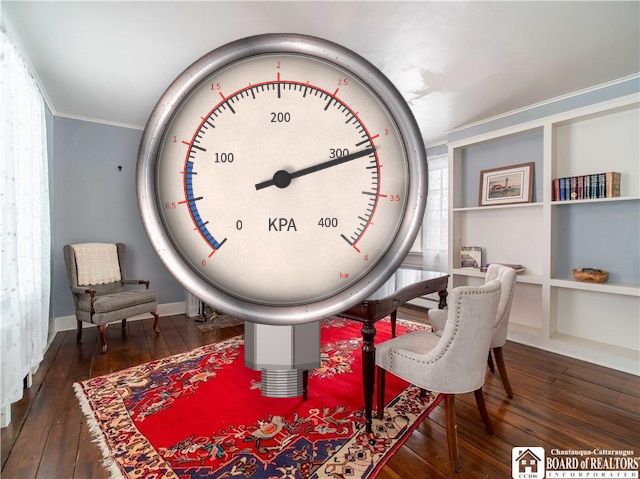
310 kPa
